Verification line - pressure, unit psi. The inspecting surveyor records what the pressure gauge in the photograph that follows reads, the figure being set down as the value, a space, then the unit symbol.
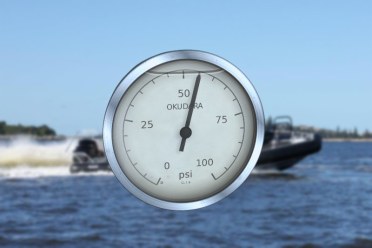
55 psi
